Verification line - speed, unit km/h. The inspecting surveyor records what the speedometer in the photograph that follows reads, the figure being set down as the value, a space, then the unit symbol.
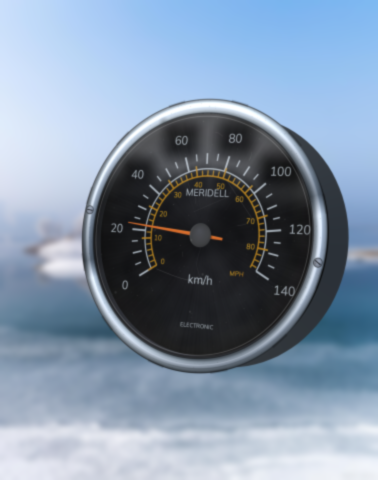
22.5 km/h
